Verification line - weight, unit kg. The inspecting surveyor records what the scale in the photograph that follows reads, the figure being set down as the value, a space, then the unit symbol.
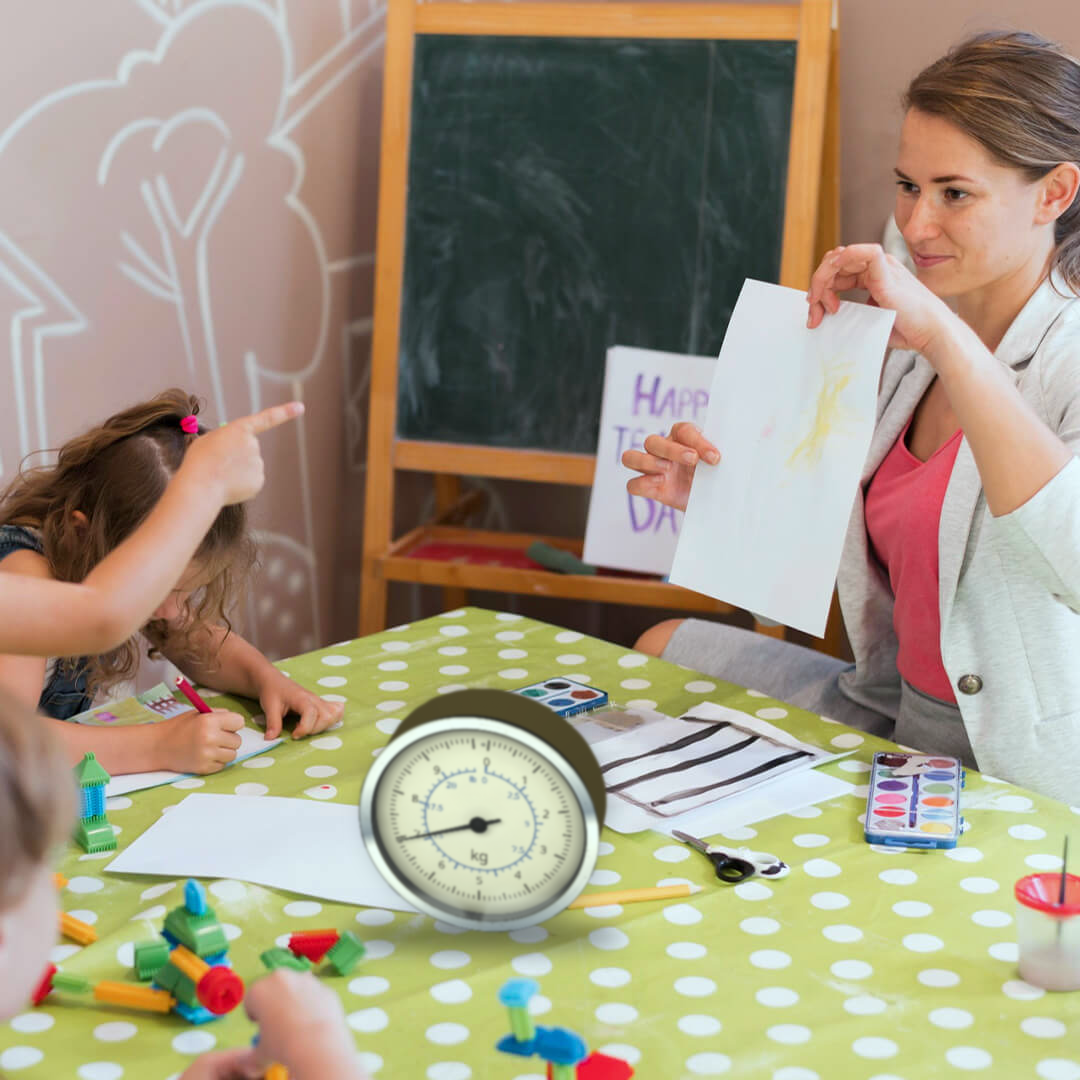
7 kg
